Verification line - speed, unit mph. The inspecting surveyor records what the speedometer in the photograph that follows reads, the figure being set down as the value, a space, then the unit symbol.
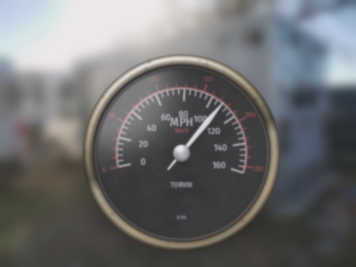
108 mph
